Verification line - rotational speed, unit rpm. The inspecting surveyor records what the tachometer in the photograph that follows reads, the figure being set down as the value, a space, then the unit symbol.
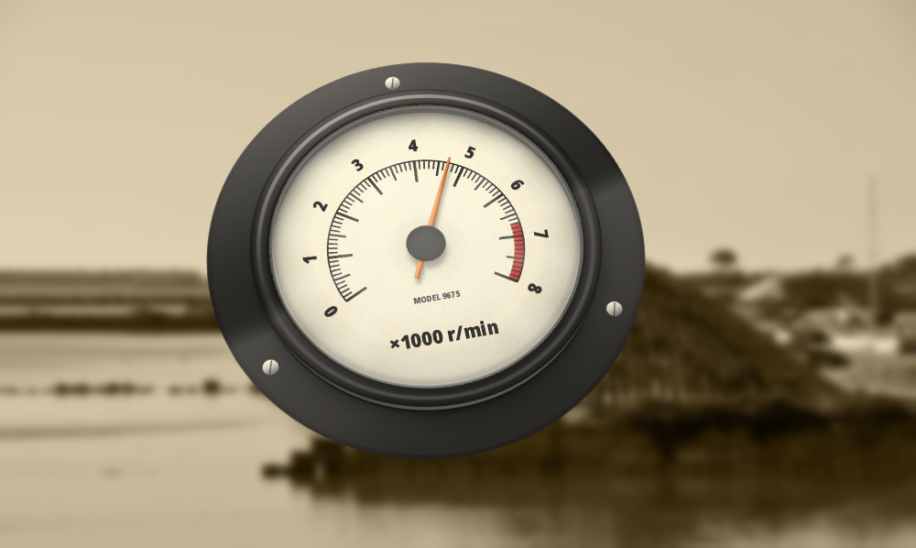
4700 rpm
